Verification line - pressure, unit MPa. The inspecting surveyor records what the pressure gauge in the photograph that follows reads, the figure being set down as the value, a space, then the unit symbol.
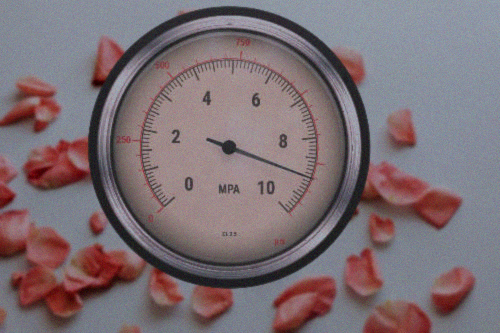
9 MPa
